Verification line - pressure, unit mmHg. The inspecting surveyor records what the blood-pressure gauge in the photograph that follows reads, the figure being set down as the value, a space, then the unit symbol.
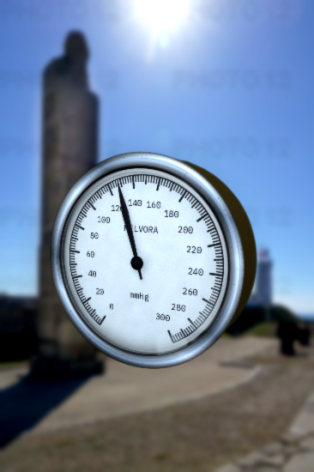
130 mmHg
